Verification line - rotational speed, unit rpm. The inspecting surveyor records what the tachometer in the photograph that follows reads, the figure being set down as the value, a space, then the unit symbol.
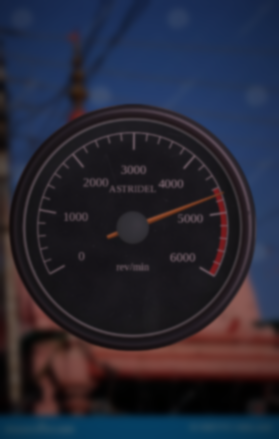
4700 rpm
